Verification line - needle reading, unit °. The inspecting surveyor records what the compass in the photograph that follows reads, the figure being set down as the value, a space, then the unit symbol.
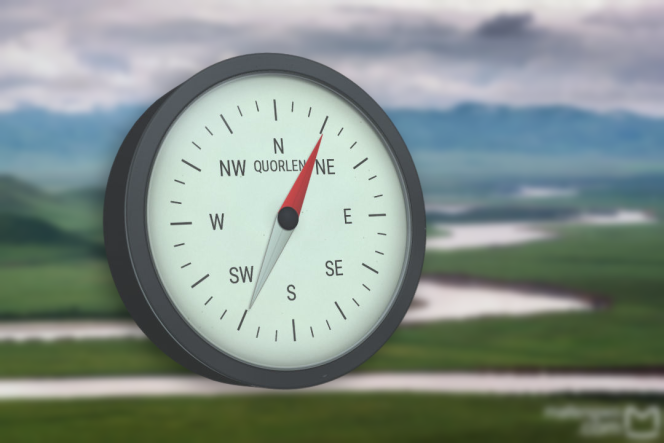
30 °
